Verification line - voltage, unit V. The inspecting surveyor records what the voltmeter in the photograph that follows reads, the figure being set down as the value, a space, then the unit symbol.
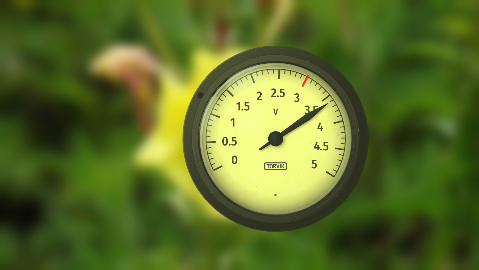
3.6 V
